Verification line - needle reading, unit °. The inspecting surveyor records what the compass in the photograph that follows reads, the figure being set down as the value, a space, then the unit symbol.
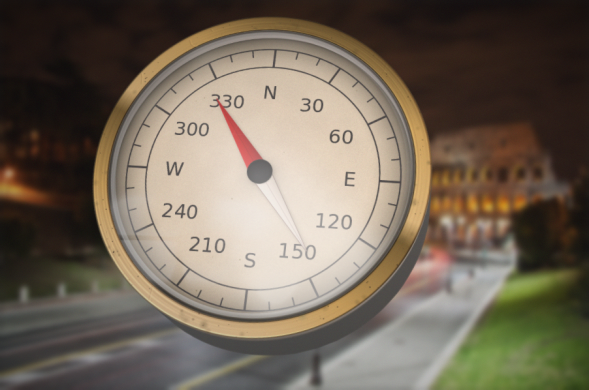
325 °
